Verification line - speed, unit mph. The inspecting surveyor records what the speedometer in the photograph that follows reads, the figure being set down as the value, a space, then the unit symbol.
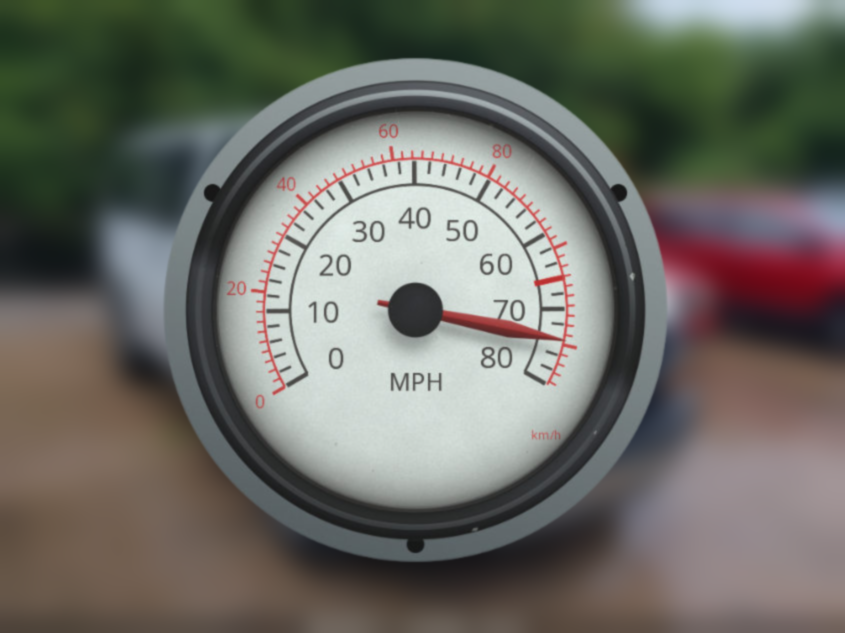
74 mph
